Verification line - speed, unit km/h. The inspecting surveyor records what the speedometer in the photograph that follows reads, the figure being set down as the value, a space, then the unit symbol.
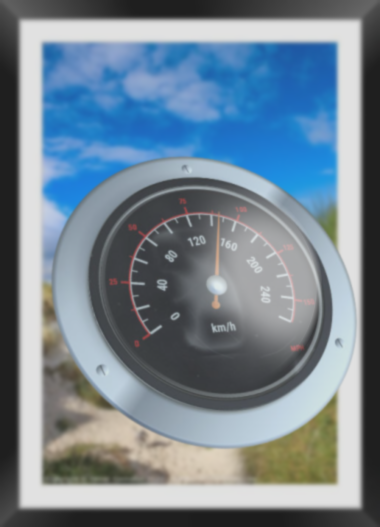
145 km/h
